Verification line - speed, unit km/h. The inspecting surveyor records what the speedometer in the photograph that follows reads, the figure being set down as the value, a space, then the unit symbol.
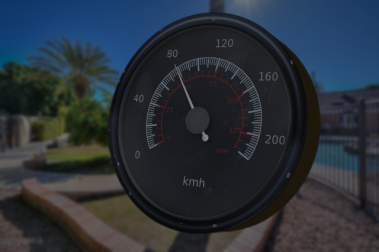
80 km/h
